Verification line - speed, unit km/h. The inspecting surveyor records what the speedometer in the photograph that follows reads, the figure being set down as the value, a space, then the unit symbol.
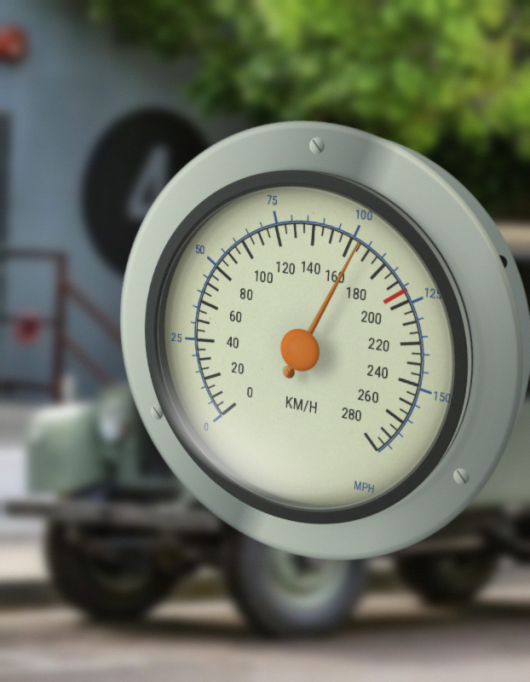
165 km/h
